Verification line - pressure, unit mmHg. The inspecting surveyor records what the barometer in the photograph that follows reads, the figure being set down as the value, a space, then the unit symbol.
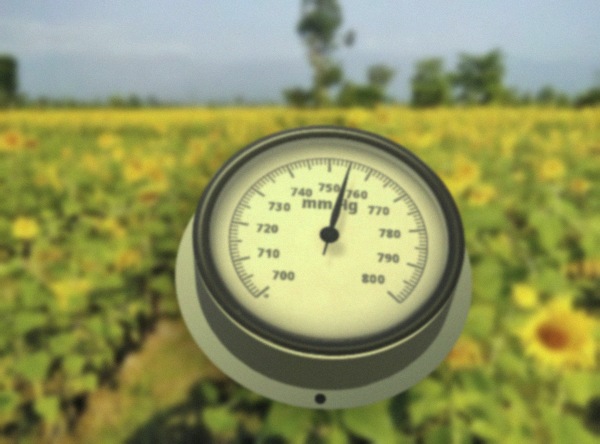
755 mmHg
